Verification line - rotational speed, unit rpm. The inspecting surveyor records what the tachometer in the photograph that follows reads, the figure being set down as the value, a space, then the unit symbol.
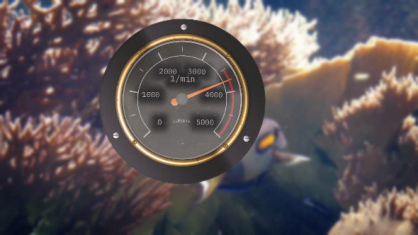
3750 rpm
